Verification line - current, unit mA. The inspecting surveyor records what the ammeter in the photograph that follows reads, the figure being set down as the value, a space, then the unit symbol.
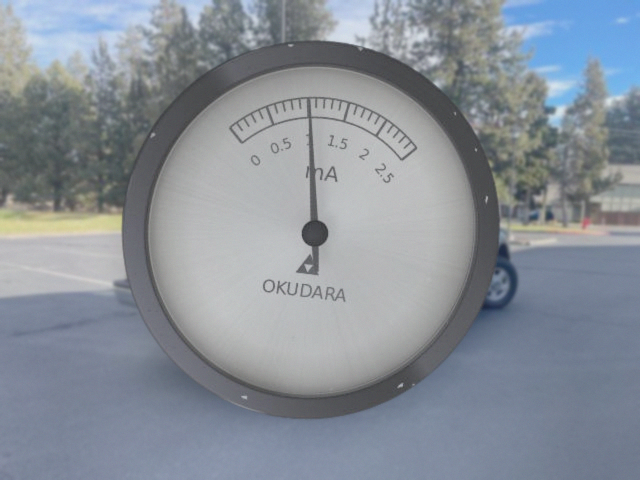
1 mA
